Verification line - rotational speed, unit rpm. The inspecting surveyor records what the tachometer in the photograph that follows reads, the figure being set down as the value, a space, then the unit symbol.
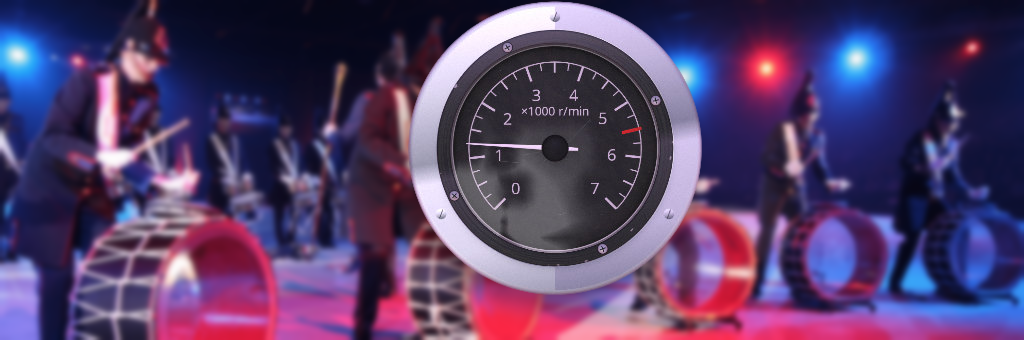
1250 rpm
